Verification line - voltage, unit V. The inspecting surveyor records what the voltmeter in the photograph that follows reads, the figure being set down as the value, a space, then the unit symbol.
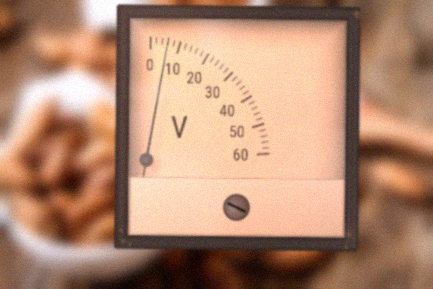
6 V
